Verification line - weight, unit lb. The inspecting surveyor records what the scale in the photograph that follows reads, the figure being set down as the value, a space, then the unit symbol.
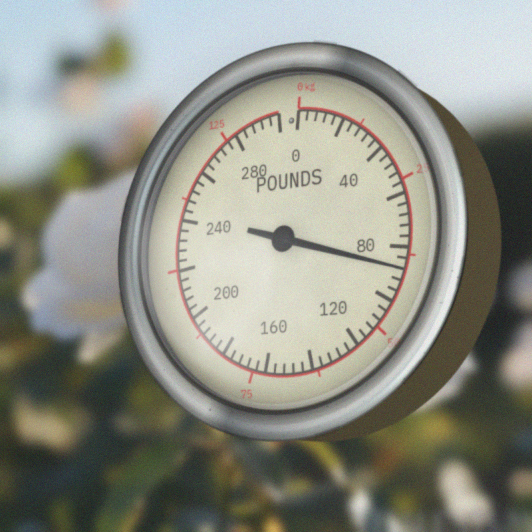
88 lb
